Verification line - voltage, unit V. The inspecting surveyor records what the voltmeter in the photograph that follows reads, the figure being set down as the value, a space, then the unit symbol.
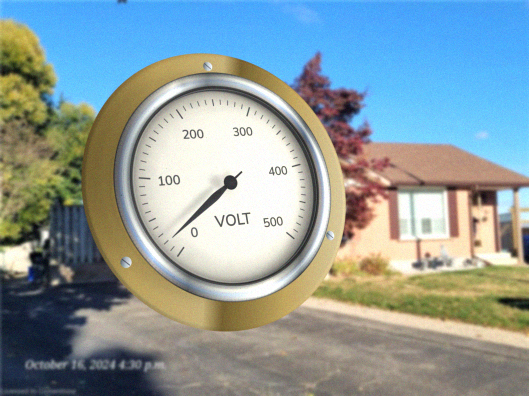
20 V
